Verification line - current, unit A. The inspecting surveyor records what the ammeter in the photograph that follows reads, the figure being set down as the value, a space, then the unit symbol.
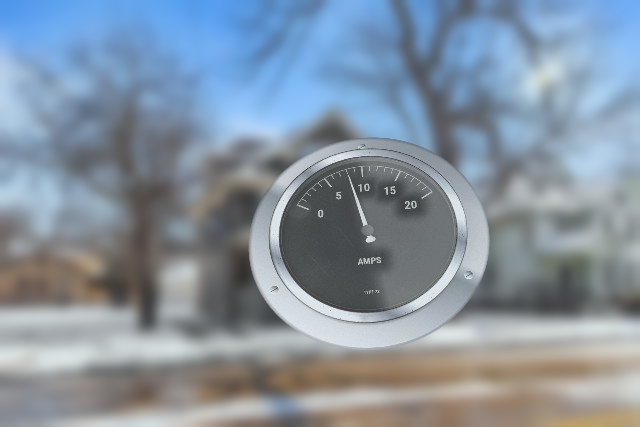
8 A
